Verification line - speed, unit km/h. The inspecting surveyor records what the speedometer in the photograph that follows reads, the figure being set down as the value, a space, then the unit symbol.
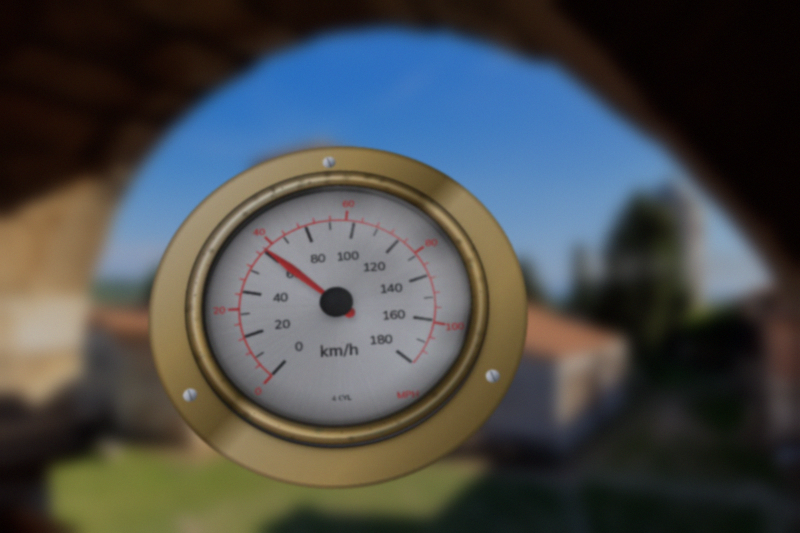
60 km/h
